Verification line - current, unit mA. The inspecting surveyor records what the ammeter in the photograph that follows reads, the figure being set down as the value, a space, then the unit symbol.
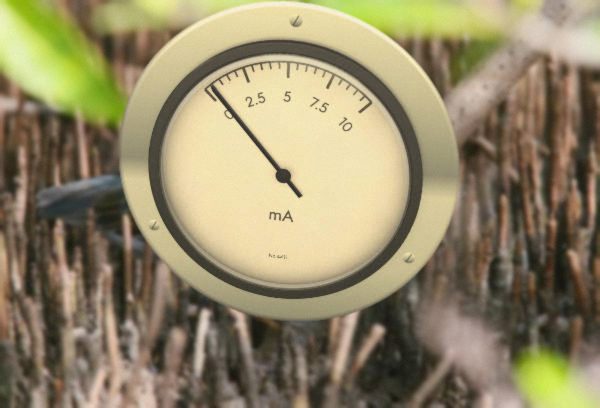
0.5 mA
